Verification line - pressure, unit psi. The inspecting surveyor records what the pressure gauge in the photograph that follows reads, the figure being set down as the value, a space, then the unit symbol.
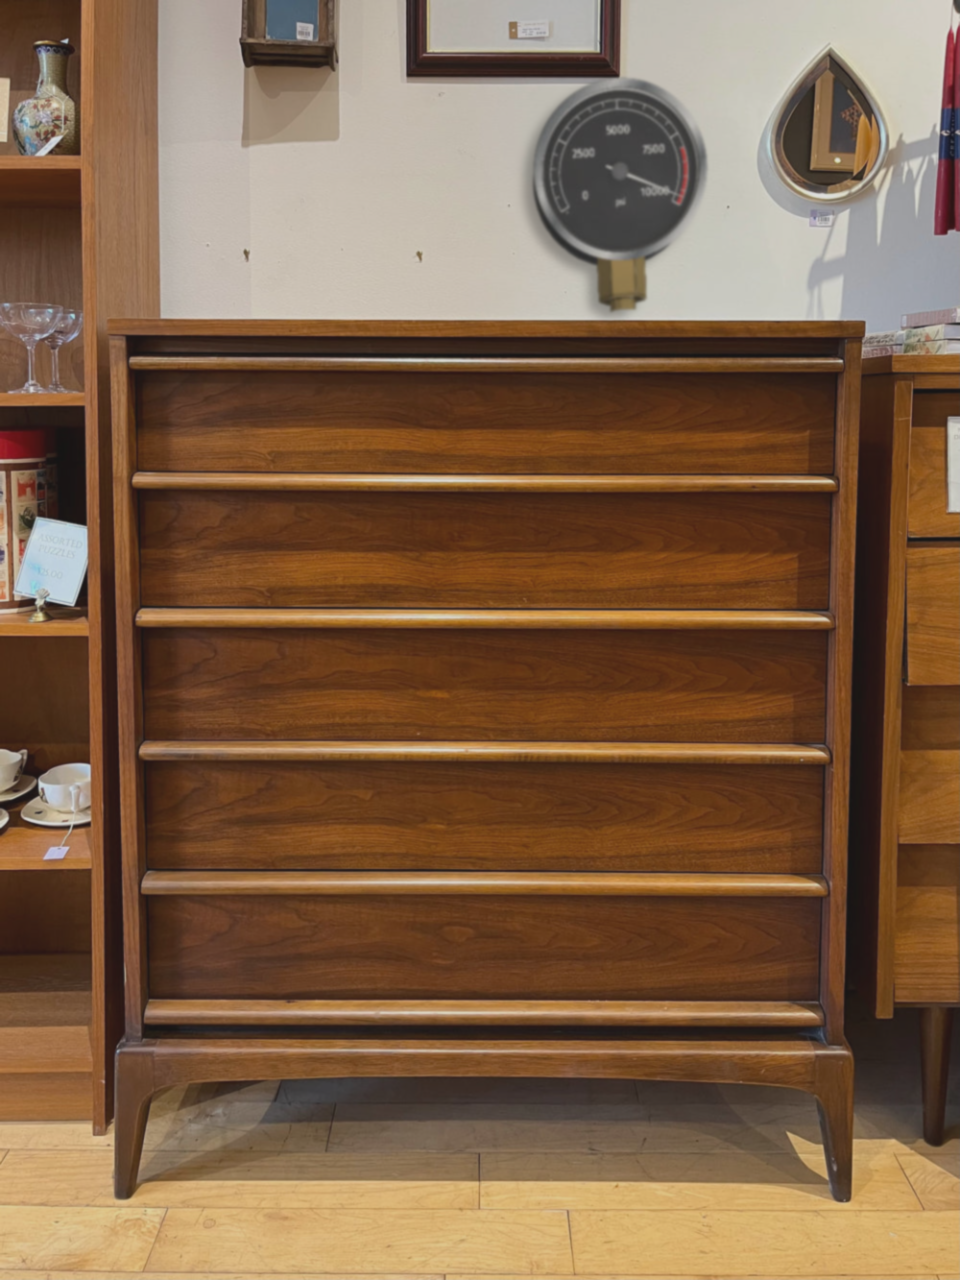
9750 psi
